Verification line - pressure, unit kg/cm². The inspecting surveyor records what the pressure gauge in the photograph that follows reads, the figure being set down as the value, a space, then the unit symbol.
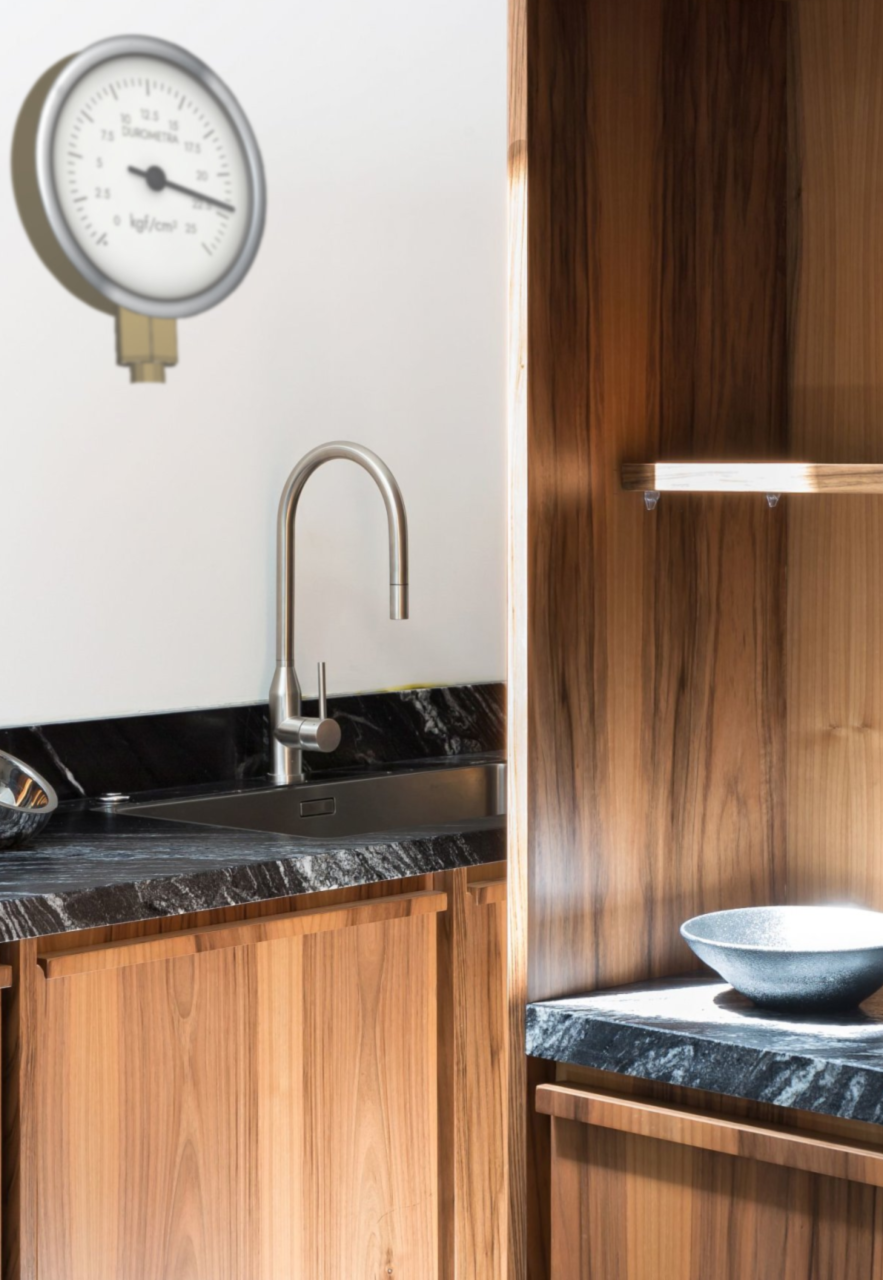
22 kg/cm²
